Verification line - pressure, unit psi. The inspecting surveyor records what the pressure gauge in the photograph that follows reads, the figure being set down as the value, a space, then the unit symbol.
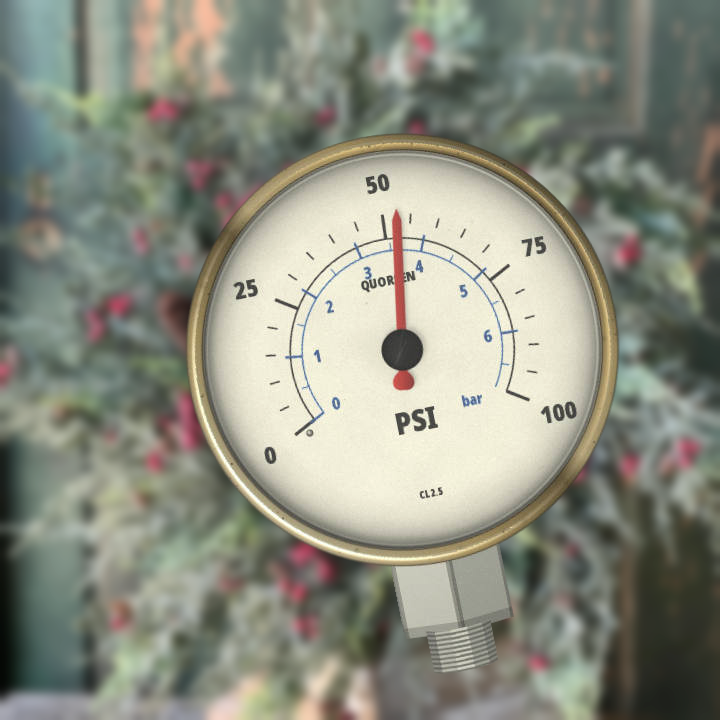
52.5 psi
